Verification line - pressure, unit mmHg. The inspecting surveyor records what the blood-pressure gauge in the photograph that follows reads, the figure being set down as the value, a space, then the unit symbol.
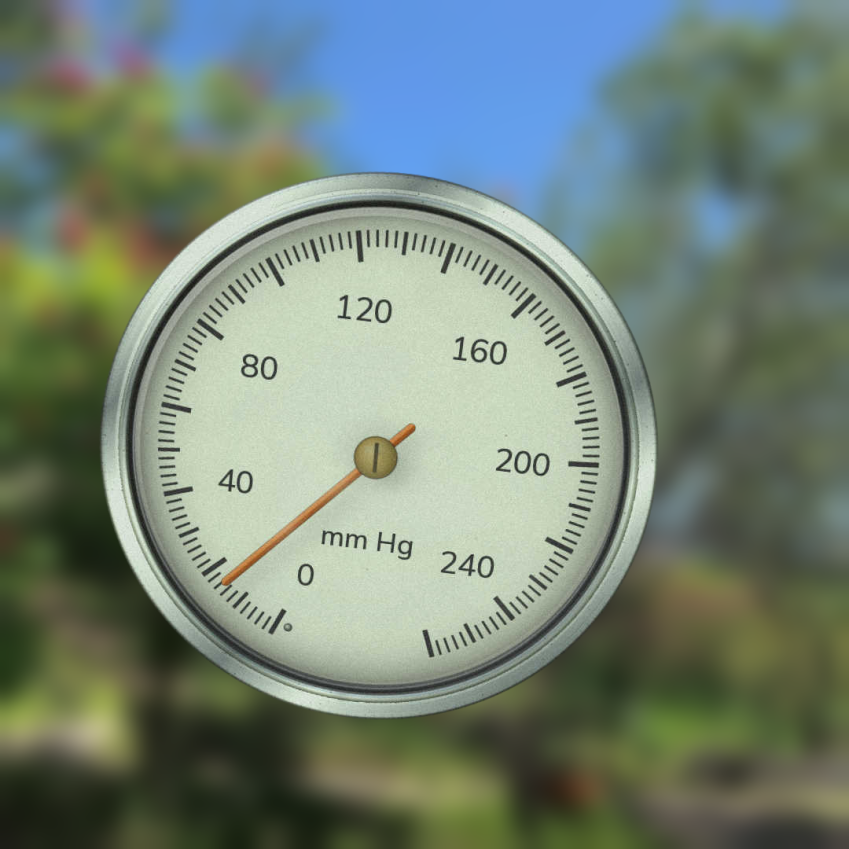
16 mmHg
